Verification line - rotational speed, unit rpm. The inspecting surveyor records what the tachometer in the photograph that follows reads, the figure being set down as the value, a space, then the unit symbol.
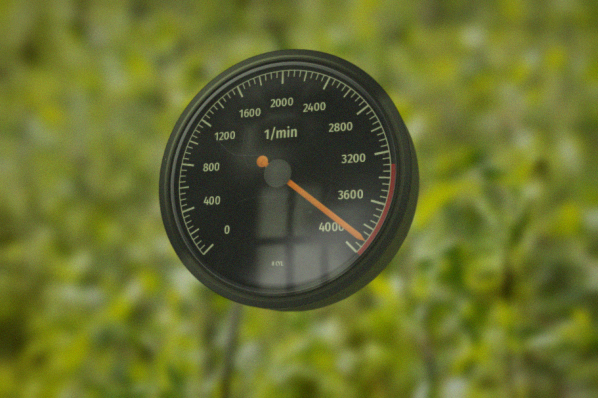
3900 rpm
